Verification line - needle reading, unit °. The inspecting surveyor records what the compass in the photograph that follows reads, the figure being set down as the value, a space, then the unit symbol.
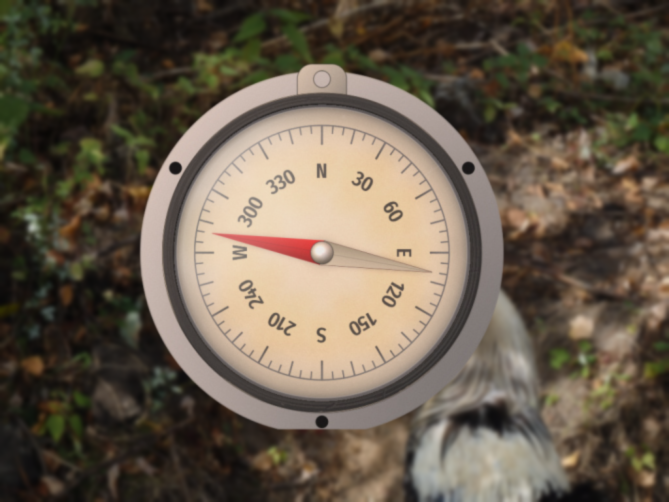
280 °
